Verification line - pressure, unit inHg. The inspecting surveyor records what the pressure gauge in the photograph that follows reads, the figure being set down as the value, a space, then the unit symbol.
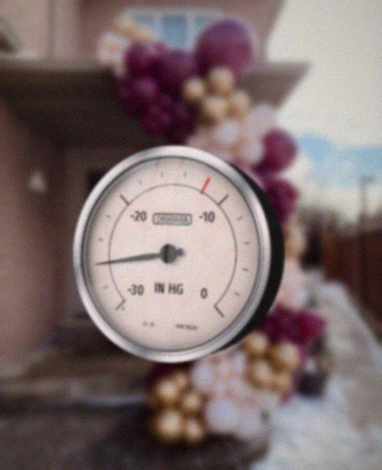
-26 inHg
